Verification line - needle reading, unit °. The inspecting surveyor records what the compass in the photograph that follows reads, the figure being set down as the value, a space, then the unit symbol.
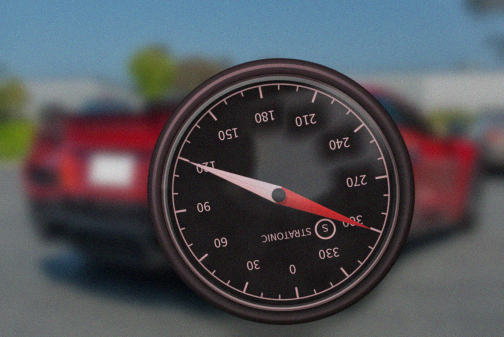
300 °
